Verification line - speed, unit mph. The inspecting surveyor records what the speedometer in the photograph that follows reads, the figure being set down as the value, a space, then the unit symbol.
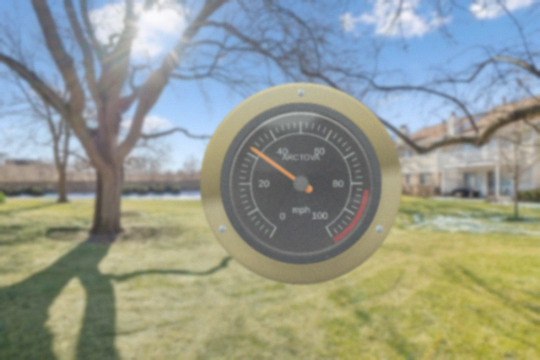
32 mph
